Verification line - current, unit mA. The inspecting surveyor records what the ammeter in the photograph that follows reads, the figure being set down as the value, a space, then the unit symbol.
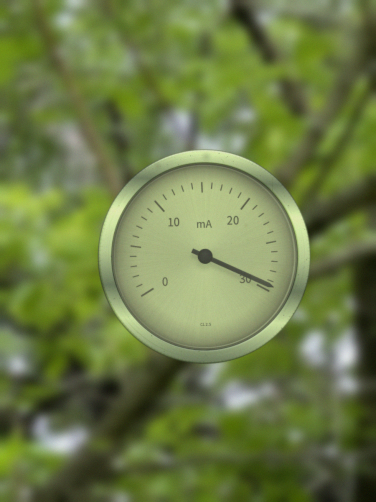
29.5 mA
